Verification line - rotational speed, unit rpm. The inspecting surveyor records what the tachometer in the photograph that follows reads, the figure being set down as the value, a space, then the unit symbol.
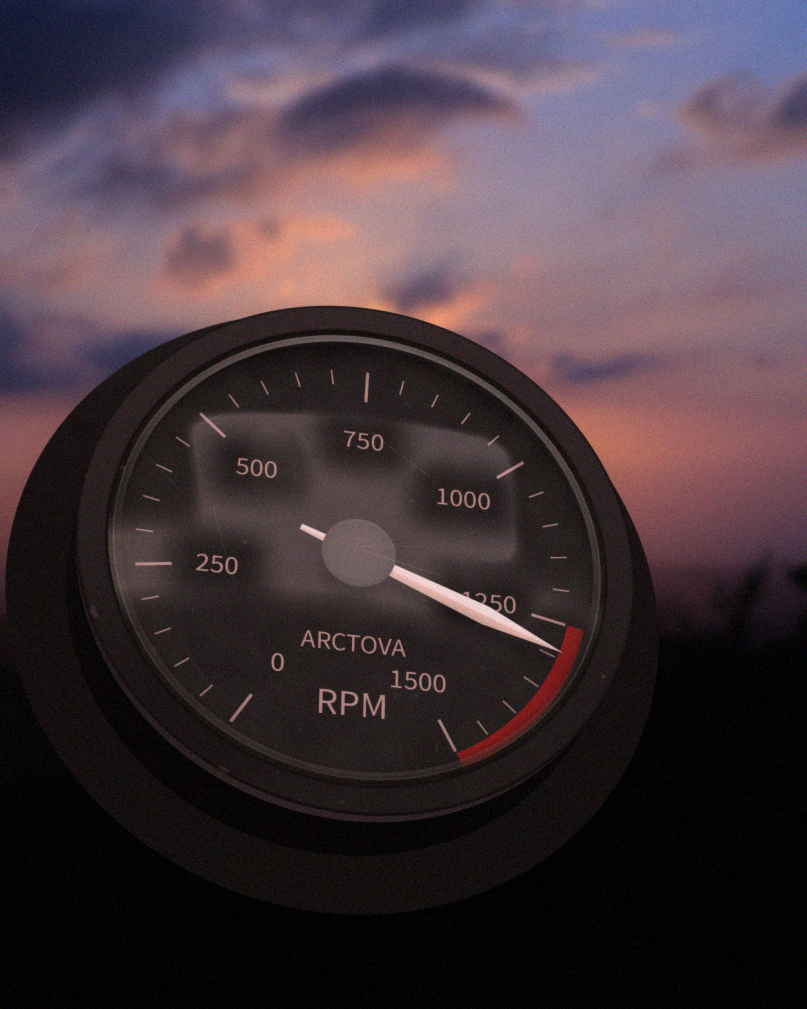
1300 rpm
